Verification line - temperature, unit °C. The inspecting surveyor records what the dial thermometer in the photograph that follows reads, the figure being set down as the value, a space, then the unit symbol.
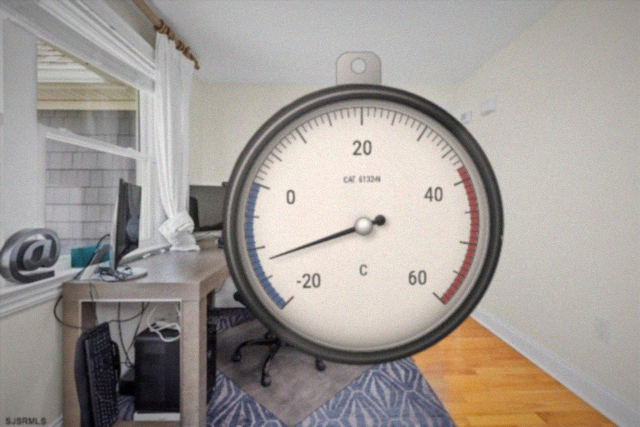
-12 °C
